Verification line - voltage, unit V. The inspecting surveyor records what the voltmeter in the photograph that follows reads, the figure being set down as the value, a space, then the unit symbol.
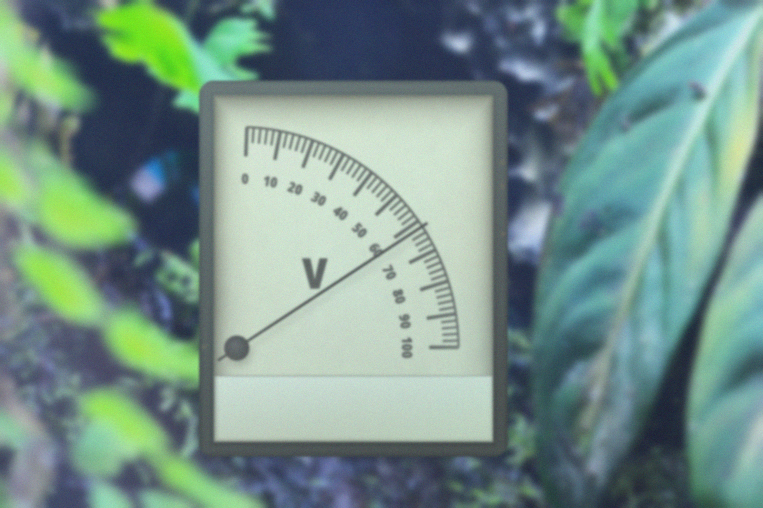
62 V
